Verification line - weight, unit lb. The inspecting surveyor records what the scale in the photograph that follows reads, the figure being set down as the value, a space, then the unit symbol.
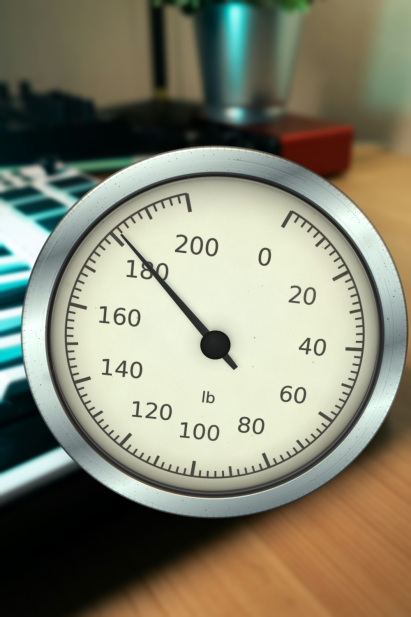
182 lb
